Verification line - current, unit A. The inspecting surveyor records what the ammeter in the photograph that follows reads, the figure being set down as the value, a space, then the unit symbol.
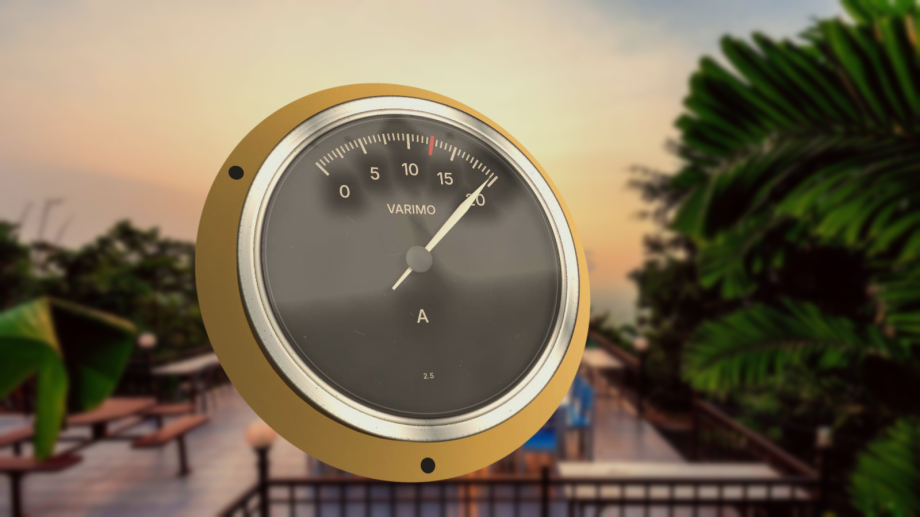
19.5 A
